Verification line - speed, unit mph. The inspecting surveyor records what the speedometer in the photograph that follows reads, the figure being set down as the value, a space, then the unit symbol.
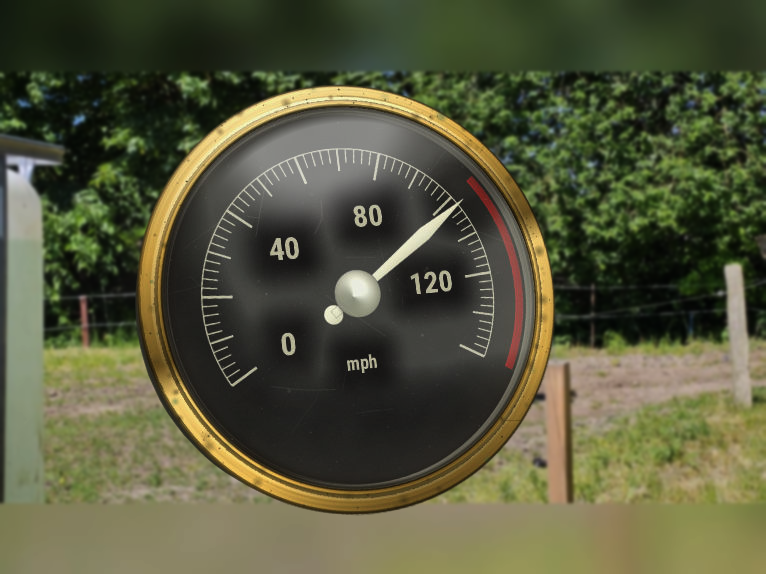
102 mph
